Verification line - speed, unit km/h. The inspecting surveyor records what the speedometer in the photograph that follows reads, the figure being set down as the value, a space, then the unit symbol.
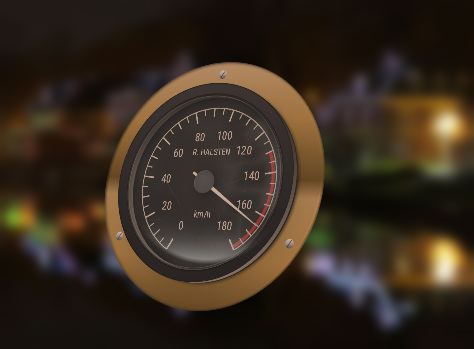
165 km/h
